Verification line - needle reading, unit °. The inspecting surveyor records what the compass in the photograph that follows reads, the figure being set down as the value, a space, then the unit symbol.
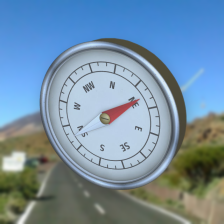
45 °
